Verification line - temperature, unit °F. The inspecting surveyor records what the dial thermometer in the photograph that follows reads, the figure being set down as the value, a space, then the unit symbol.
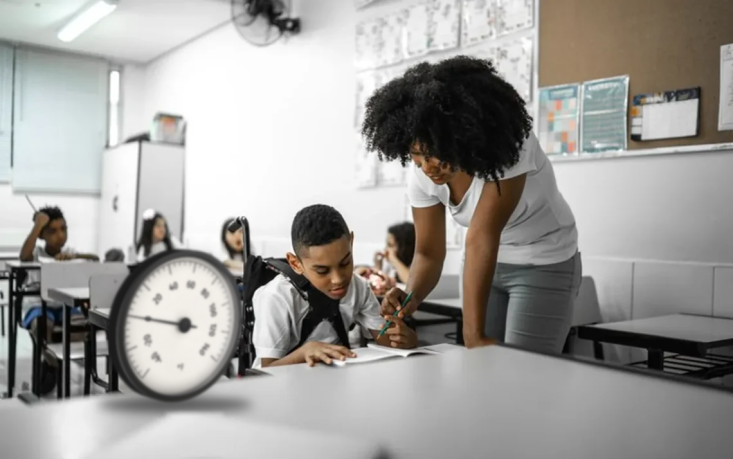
0 °F
